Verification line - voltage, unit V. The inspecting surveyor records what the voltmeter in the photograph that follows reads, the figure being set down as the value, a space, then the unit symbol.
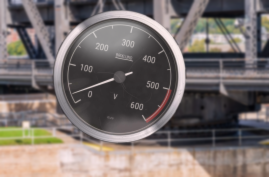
25 V
